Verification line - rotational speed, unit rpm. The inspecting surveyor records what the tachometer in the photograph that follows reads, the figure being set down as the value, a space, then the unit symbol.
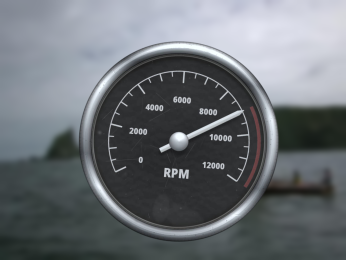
9000 rpm
